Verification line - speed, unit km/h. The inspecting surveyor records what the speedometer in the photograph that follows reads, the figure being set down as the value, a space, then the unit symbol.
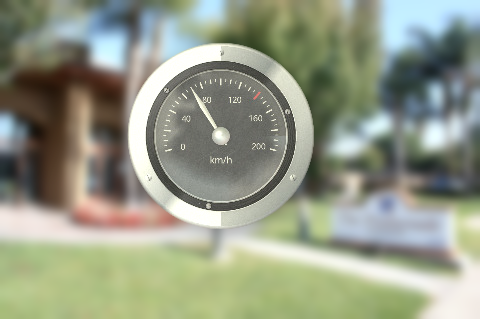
70 km/h
